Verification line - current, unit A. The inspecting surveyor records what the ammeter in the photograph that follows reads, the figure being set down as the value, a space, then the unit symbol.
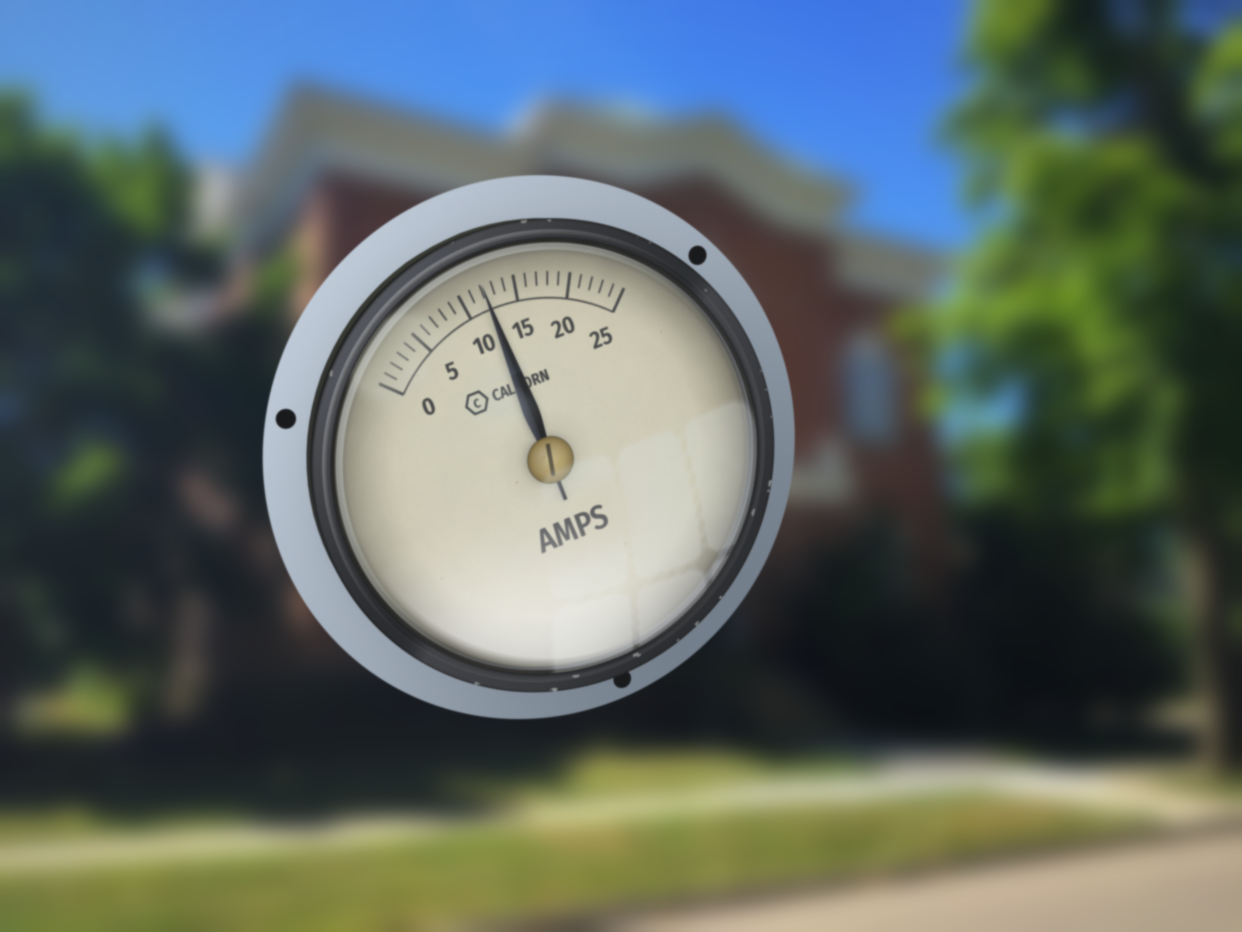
12 A
